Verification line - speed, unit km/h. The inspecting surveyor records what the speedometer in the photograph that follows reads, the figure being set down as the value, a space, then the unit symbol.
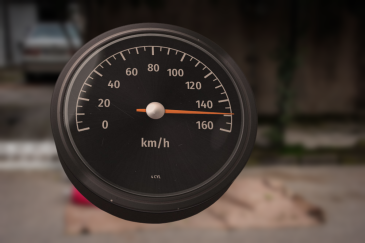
150 km/h
